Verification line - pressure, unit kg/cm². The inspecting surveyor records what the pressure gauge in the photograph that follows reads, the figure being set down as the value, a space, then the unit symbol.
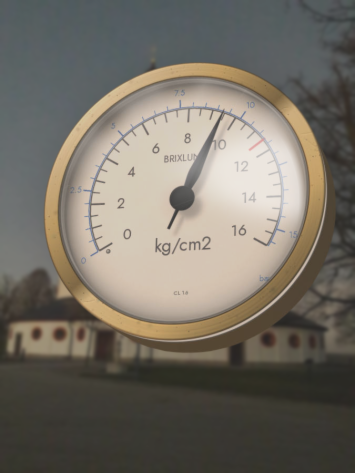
9.5 kg/cm²
